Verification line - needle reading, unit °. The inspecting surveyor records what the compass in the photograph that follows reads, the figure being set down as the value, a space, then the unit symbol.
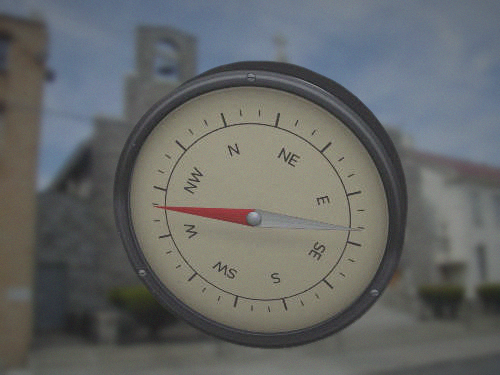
290 °
